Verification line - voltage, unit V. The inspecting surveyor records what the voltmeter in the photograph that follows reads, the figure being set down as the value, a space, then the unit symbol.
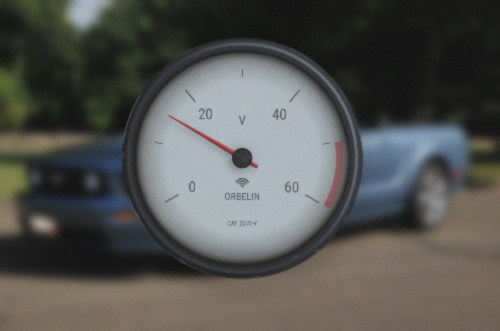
15 V
